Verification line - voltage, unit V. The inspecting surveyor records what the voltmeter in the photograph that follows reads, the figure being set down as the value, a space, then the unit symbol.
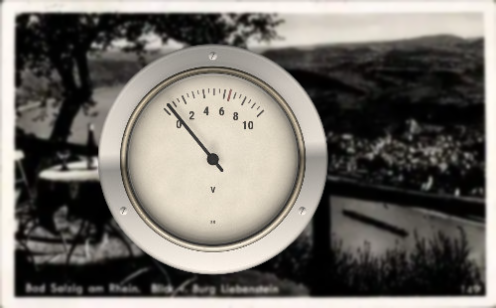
0.5 V
